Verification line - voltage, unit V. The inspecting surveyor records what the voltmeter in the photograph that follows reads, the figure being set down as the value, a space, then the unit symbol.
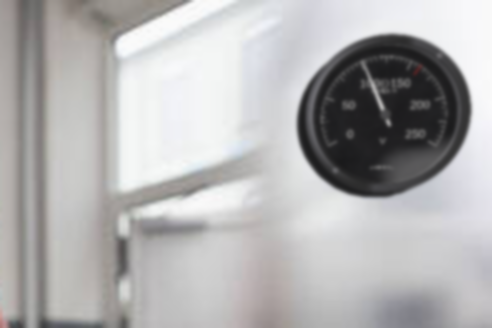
100 V
